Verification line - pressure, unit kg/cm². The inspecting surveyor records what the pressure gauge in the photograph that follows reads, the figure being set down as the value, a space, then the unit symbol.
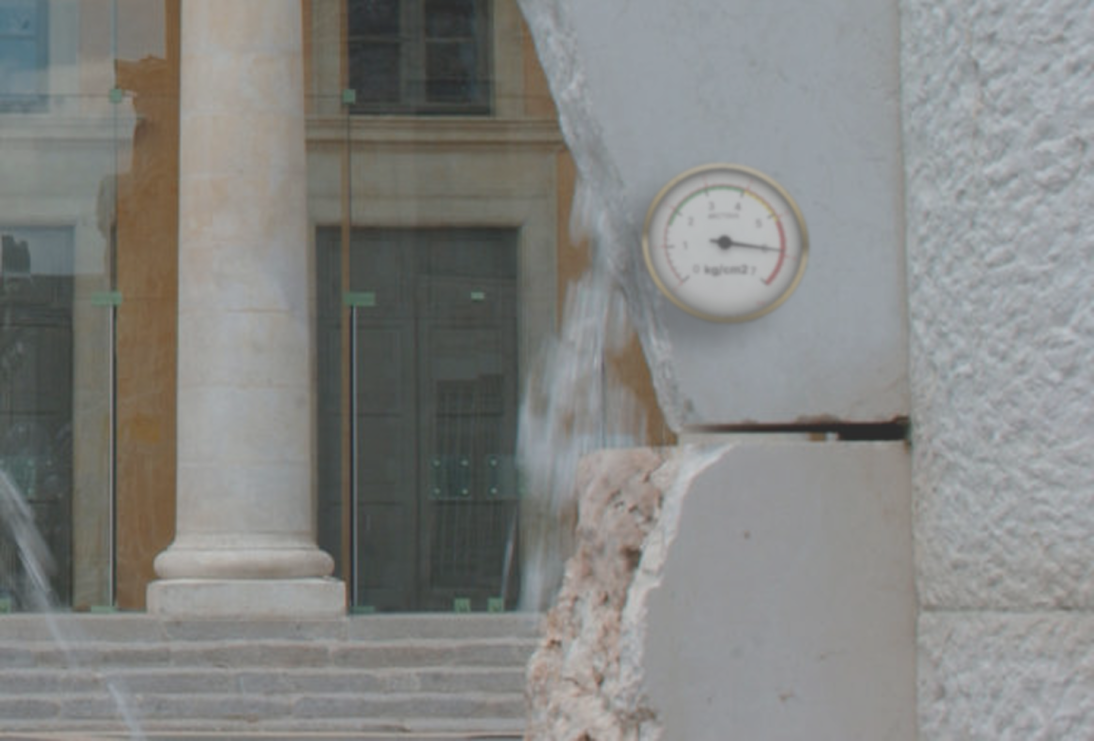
6 kg/cm²
